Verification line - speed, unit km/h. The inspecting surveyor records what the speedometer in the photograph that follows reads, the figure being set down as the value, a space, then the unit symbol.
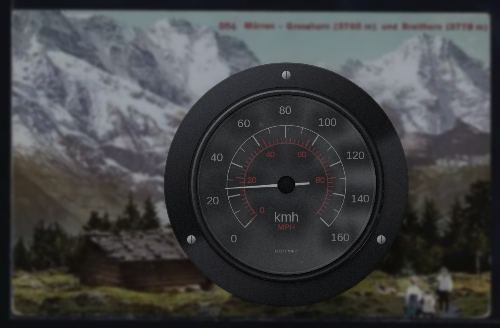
25 km/h
